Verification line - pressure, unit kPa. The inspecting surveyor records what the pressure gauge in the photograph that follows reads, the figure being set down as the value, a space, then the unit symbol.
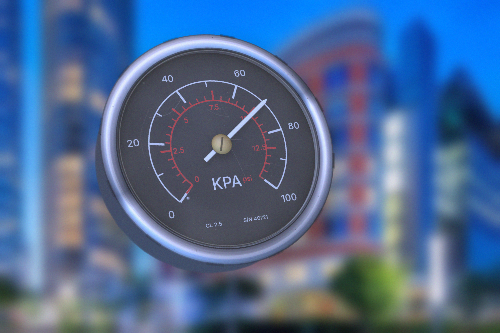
70 kPa
